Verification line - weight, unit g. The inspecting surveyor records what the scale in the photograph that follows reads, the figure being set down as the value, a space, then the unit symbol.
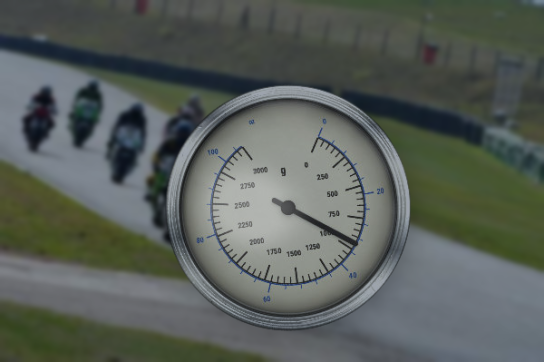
950 g
